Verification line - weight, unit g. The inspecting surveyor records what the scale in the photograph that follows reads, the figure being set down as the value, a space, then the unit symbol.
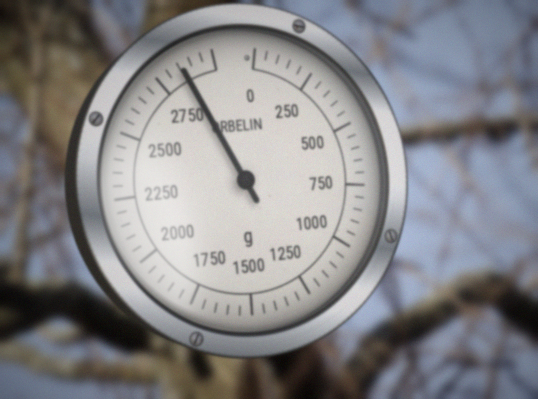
2850 g
